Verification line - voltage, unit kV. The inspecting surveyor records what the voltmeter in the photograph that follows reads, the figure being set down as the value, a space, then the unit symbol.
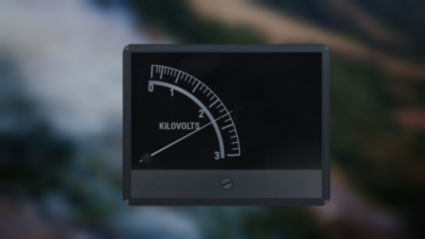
2.3 kV
